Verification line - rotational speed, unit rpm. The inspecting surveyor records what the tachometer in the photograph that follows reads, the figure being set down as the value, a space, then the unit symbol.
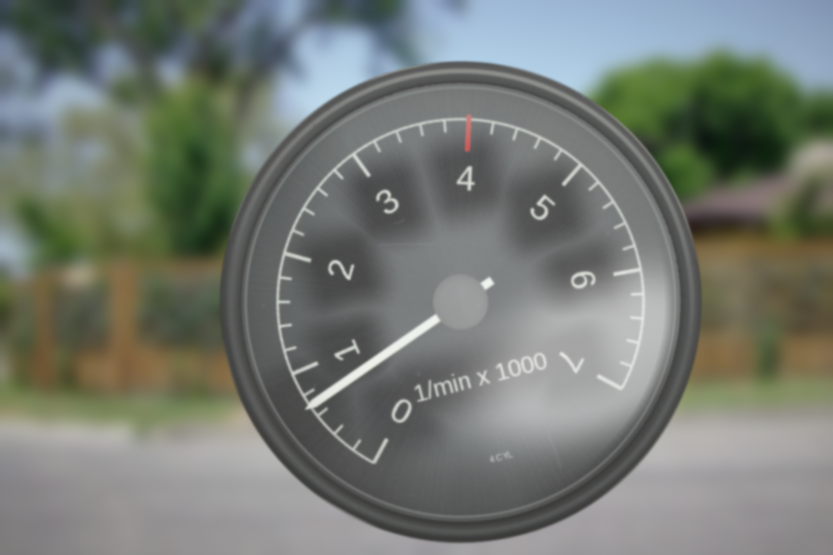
700 rpm
